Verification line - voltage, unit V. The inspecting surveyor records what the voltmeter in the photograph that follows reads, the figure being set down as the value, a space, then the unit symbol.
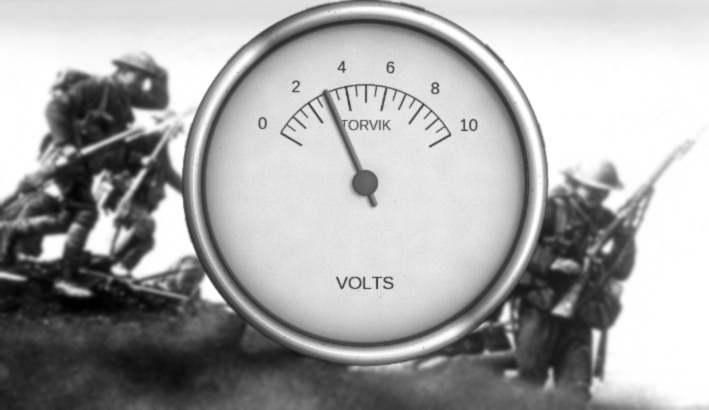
3 V
